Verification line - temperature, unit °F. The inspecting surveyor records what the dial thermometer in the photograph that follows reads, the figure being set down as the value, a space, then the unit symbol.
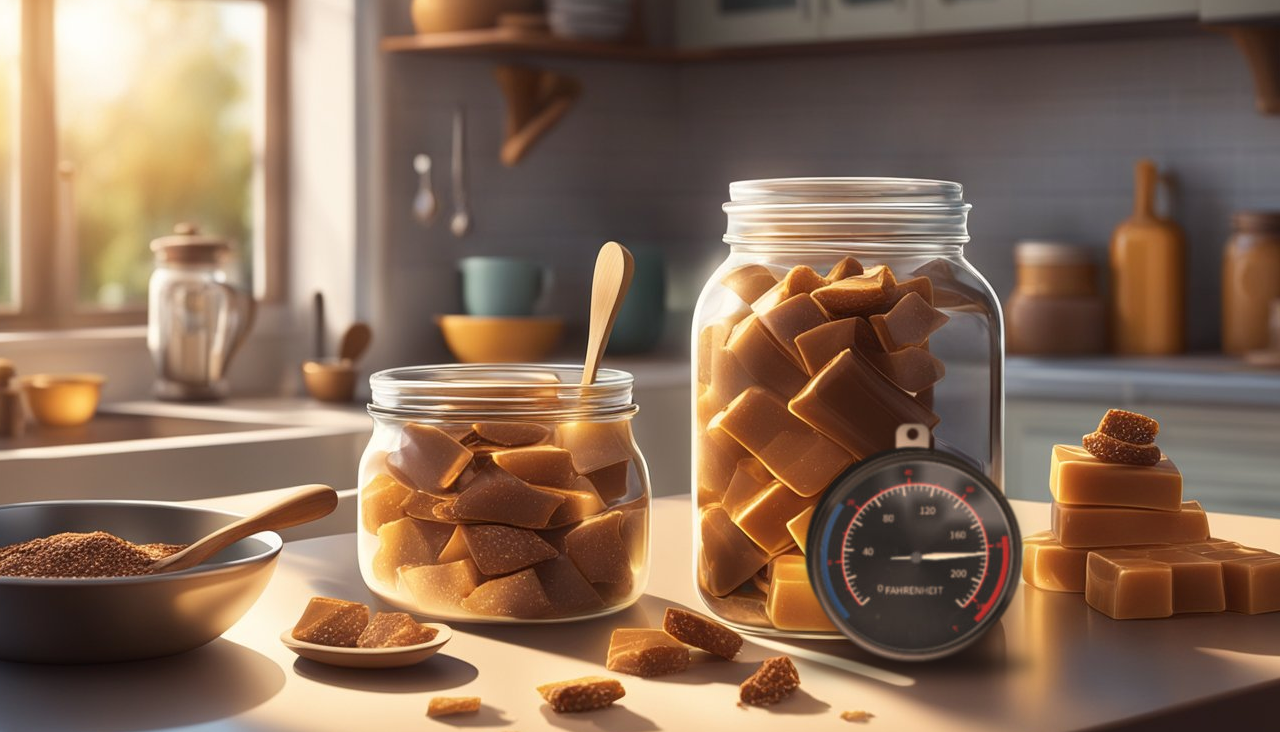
180 °F
